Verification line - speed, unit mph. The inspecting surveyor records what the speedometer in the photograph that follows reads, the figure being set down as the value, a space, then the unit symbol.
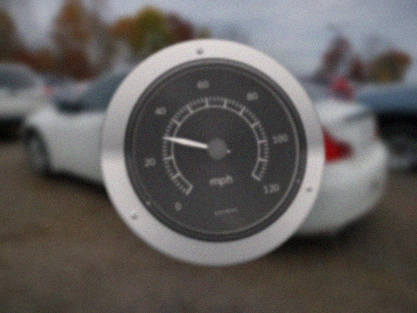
30 mph
